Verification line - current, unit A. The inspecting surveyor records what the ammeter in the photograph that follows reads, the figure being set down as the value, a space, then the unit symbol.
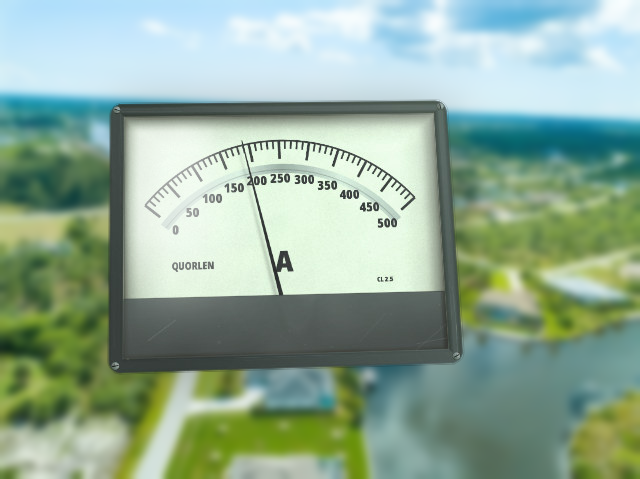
190 A
